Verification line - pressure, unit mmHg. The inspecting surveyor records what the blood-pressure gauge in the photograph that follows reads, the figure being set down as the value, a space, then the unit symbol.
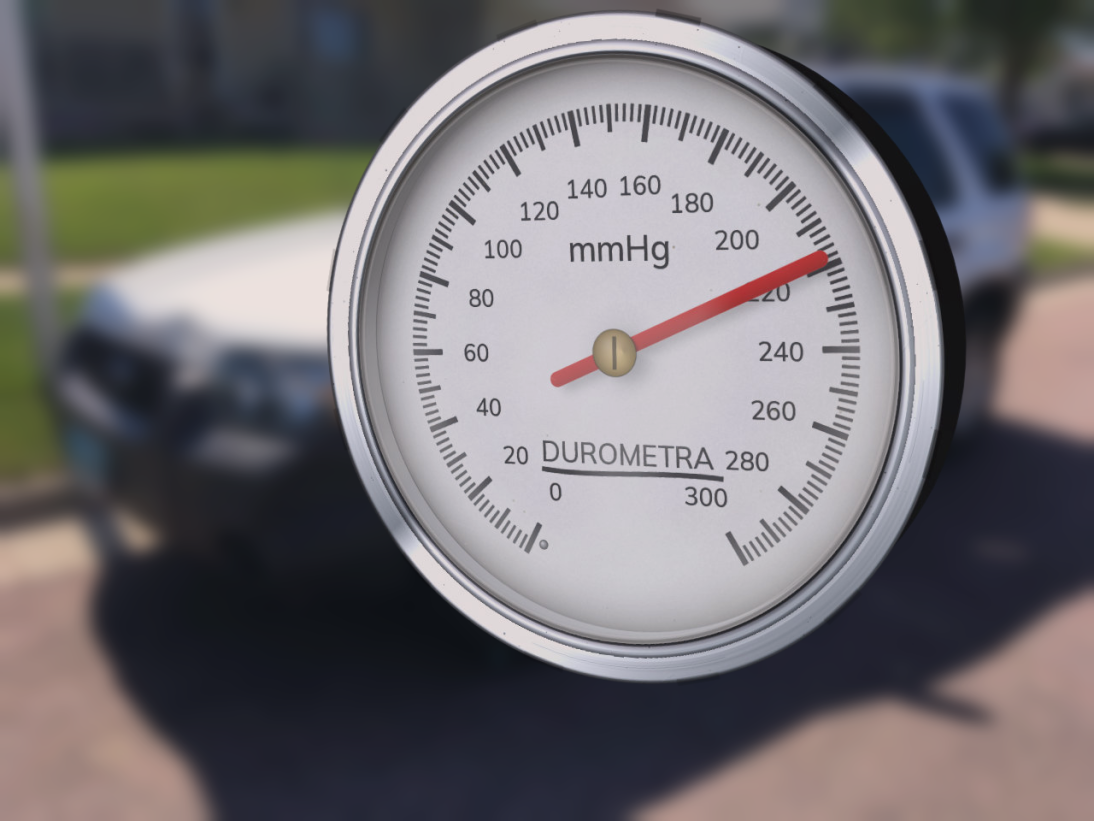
218 mmHg
